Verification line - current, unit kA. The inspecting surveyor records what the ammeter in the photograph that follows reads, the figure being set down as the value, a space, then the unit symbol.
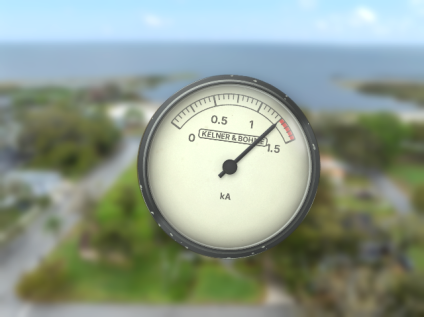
1.25 kA
